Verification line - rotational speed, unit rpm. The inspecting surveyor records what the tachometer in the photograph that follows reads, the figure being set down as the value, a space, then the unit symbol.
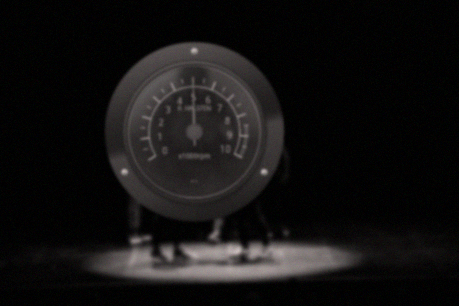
5000 rpm
